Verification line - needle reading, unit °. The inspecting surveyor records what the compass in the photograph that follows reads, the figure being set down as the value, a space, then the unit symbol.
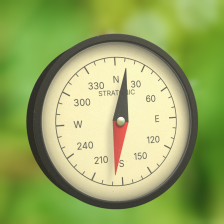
190 °
